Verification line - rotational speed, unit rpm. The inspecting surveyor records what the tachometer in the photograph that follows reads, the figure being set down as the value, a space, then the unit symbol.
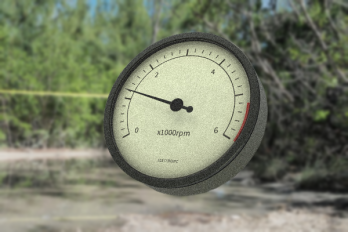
1200 rpm
